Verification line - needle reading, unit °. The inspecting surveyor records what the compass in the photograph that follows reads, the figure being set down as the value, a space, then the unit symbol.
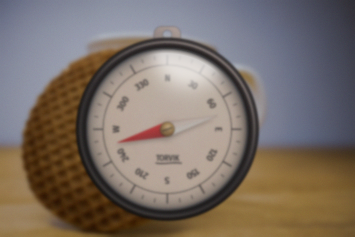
255 °
